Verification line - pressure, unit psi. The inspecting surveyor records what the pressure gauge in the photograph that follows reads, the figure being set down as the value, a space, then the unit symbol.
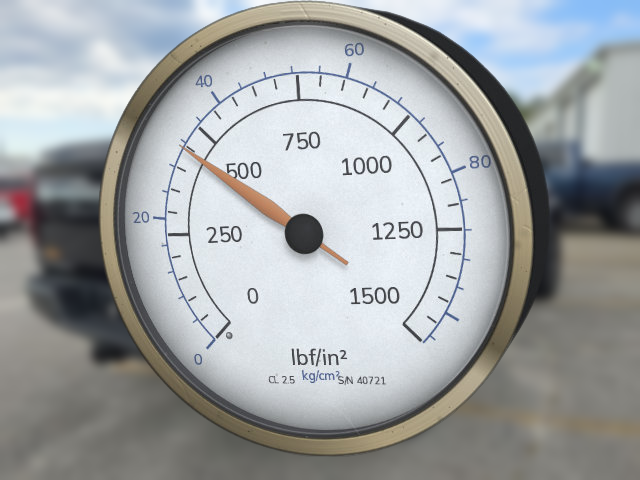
450 psi
